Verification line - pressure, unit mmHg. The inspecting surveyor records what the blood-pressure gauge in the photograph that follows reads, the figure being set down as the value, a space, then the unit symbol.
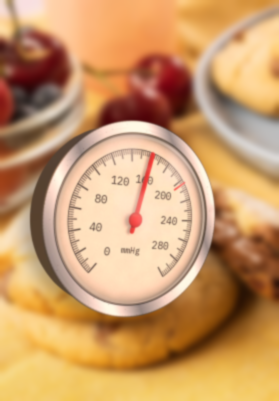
160 mmHg
